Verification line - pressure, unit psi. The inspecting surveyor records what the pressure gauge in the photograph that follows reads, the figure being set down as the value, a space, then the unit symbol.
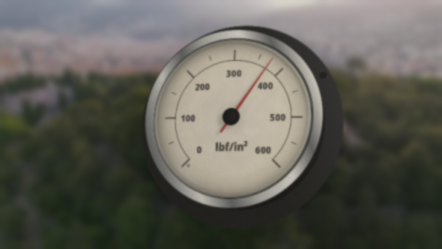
375 psi
